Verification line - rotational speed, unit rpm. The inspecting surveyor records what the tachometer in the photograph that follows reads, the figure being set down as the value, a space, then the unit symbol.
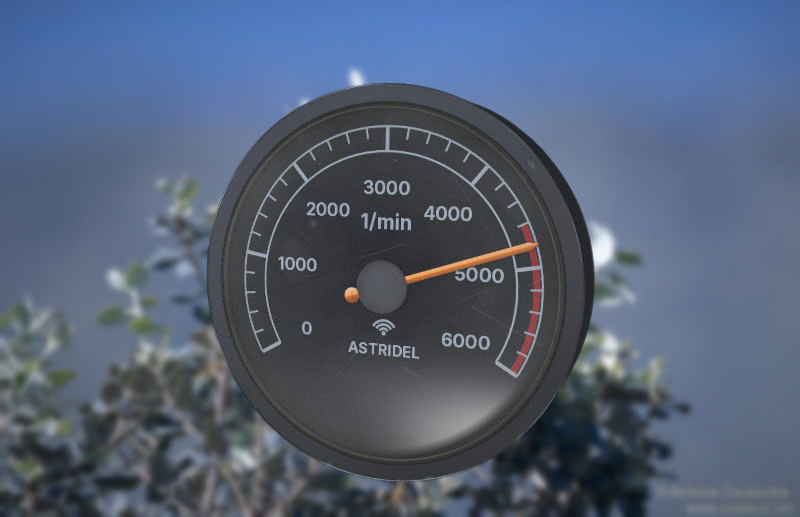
4800 rpm
